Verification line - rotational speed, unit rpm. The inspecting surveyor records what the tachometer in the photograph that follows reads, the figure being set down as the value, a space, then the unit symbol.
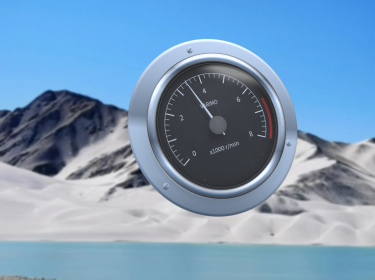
3400 rpm
